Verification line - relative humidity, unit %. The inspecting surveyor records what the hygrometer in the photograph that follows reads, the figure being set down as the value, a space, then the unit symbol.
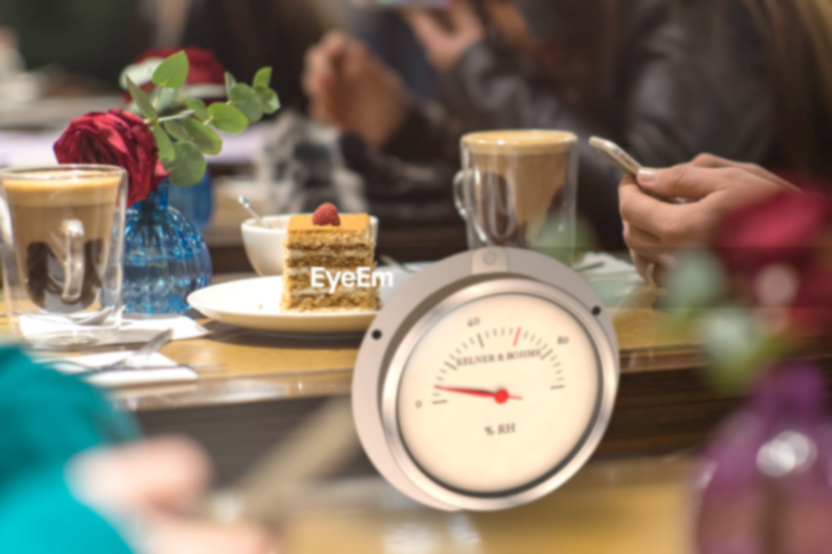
8 %
